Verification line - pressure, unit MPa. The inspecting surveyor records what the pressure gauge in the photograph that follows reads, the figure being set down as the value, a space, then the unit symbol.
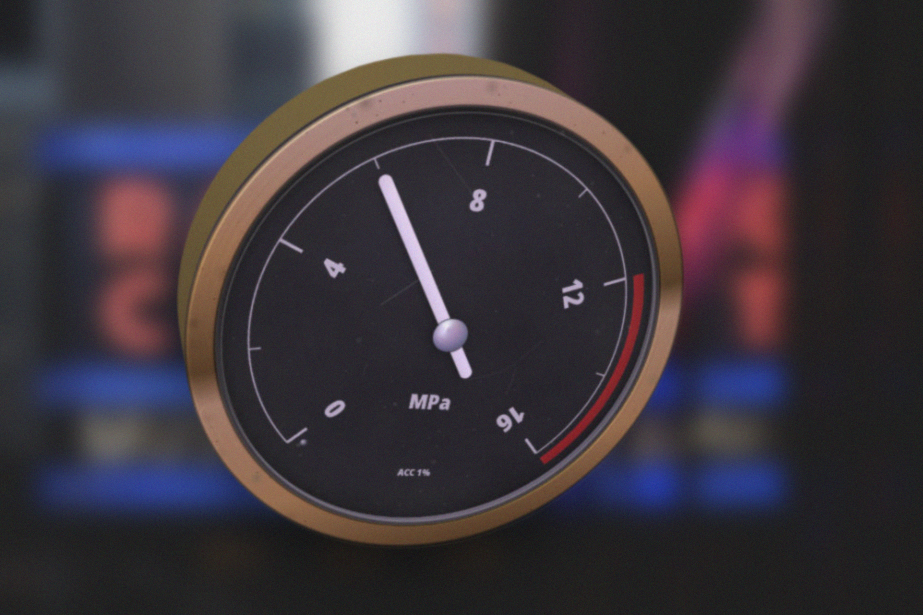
6 MPa
